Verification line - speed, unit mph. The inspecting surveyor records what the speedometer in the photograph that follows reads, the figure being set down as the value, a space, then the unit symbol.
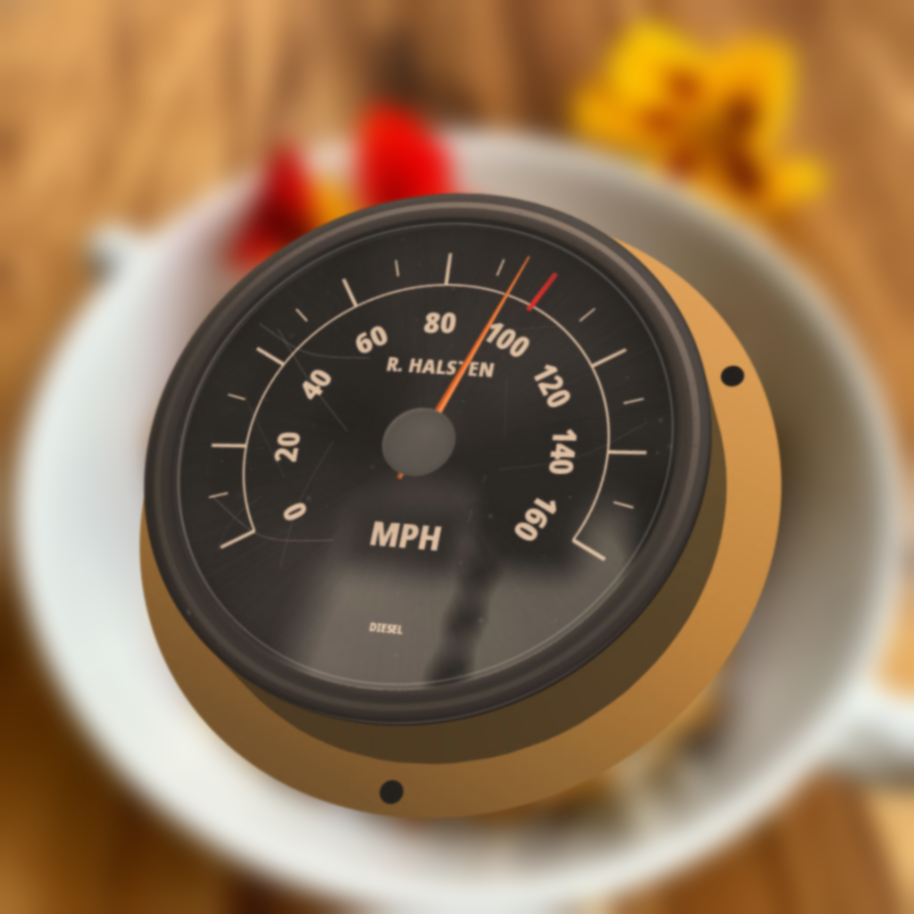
95 mph
